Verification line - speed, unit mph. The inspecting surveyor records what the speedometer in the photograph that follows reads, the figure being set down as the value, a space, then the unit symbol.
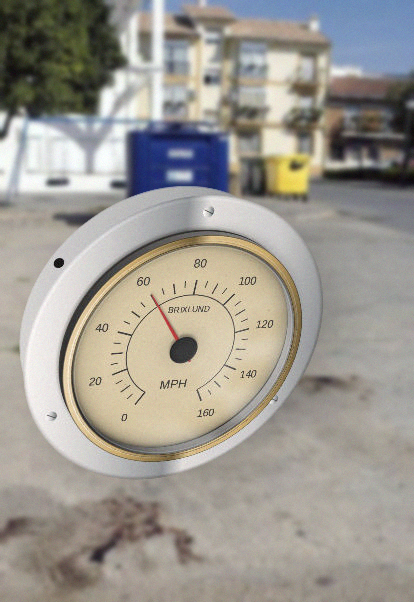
60 mph
